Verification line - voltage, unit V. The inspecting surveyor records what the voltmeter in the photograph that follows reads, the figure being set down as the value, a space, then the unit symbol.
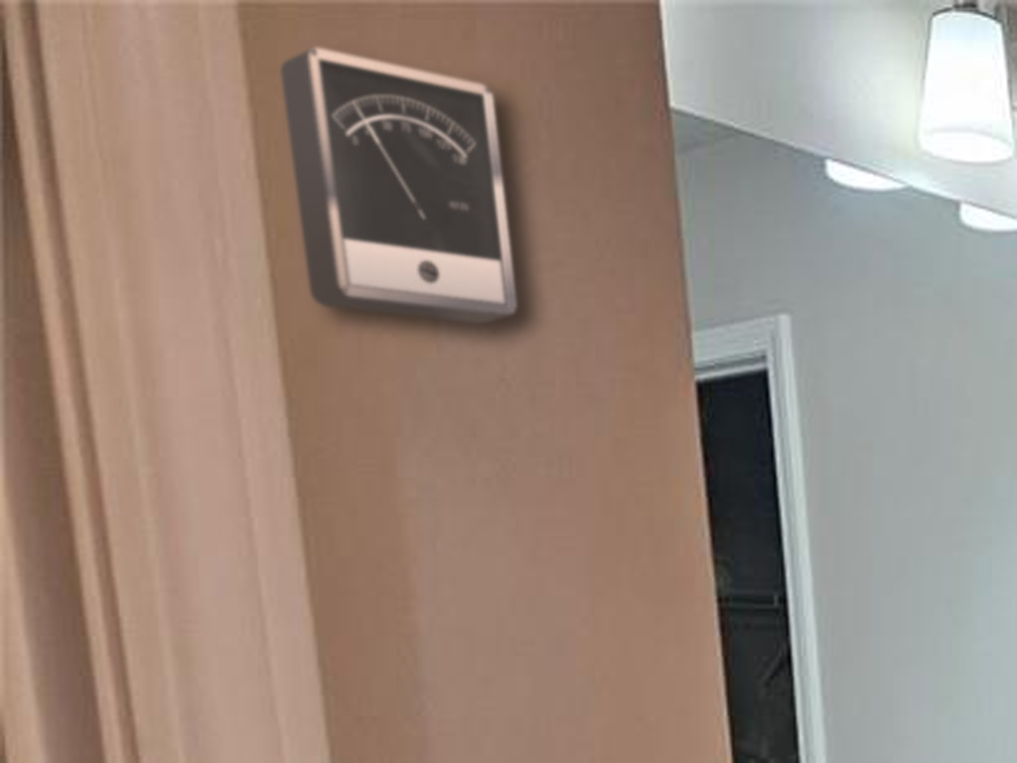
25 V
